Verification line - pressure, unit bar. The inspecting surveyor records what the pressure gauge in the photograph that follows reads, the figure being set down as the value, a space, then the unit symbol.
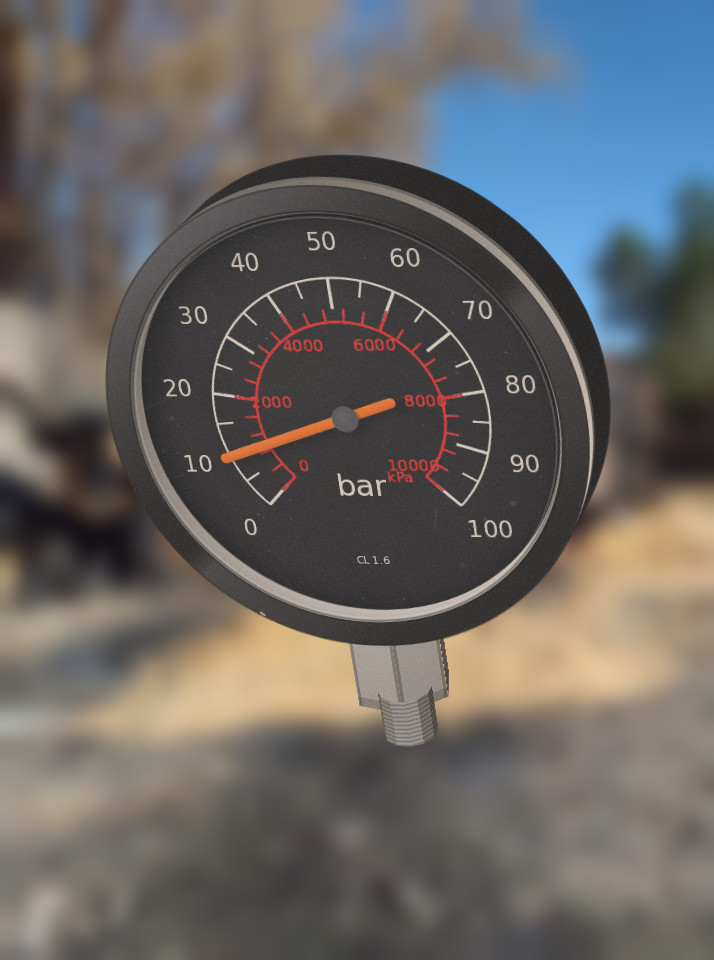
10 bar
